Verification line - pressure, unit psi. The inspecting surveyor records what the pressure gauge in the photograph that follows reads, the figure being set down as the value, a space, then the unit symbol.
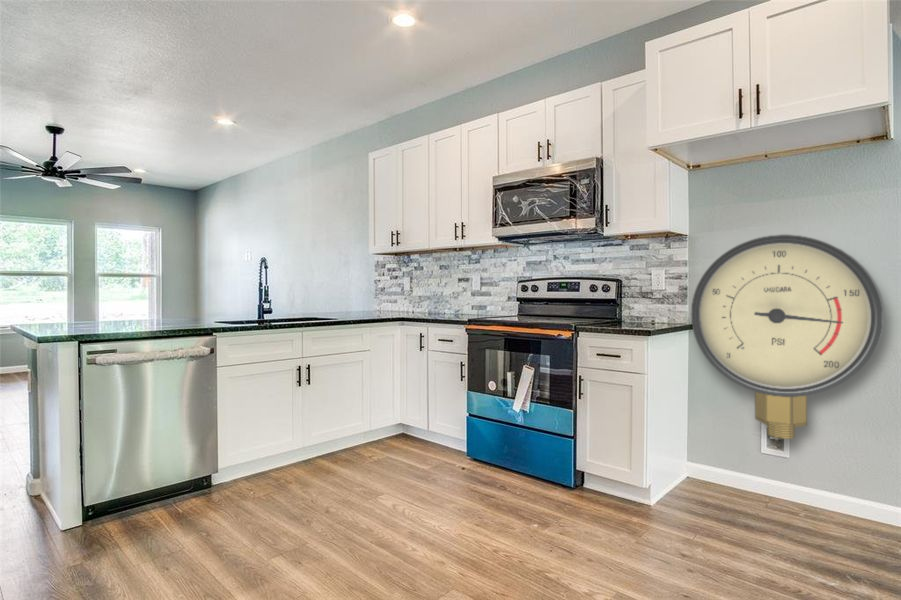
170 psi
